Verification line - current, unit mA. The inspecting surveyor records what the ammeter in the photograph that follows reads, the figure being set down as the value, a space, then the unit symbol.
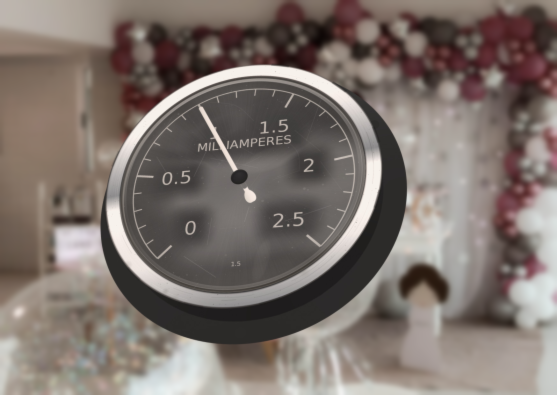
1 mA
